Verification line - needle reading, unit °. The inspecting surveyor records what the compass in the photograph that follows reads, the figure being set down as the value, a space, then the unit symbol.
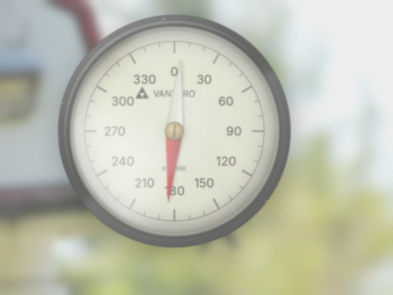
185 °
